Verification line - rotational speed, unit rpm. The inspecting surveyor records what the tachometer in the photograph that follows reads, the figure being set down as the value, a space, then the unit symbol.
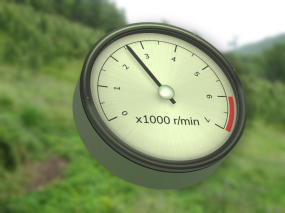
2500 rpm
